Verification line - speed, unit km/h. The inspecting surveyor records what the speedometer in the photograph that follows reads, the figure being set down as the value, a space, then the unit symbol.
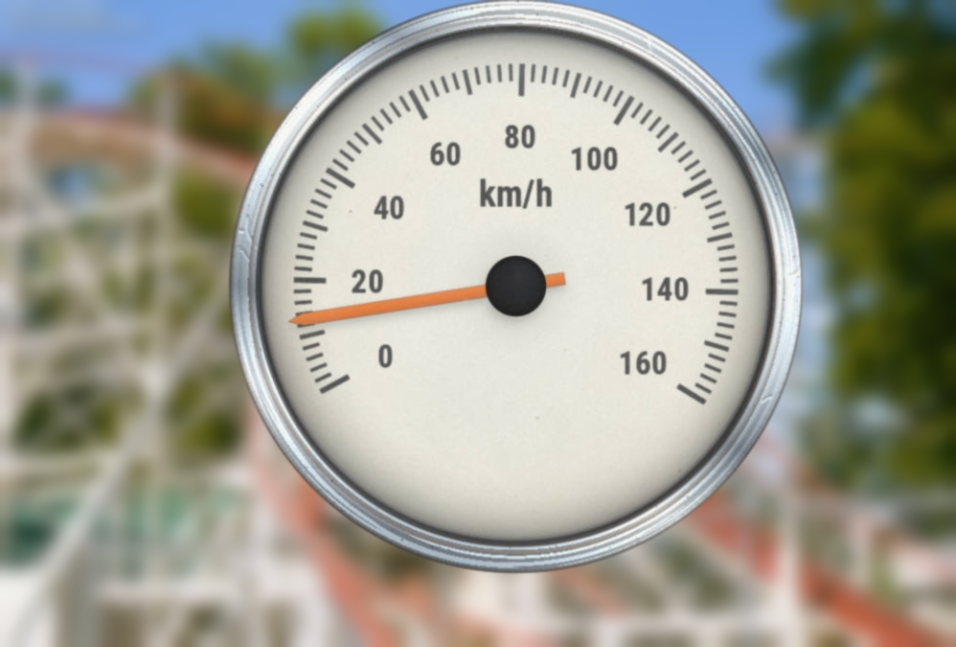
13 km/h
